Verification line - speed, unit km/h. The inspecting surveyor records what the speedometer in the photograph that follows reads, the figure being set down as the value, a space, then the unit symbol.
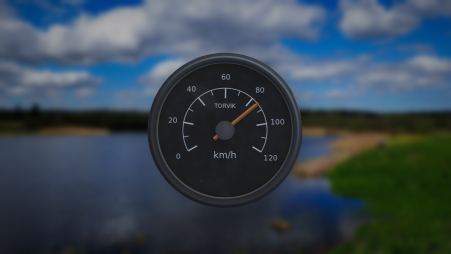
85 km/h
